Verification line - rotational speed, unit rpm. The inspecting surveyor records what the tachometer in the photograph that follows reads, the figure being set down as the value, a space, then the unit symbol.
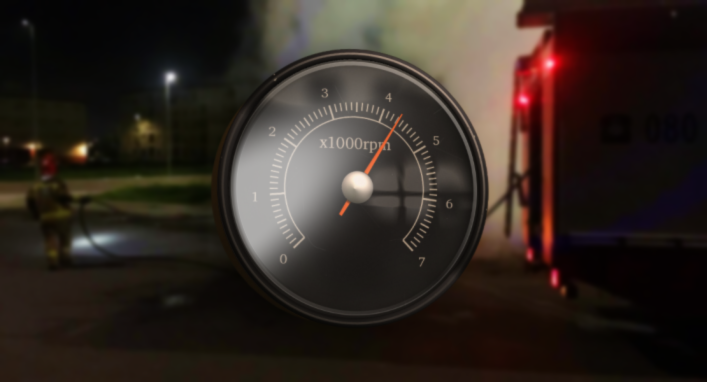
4300 rpm
